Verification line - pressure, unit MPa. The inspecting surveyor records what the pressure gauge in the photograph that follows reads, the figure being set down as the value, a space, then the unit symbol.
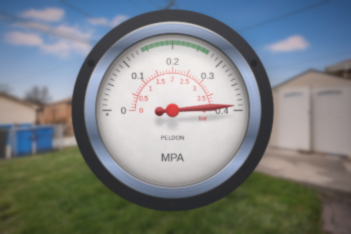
0.39 MPa
